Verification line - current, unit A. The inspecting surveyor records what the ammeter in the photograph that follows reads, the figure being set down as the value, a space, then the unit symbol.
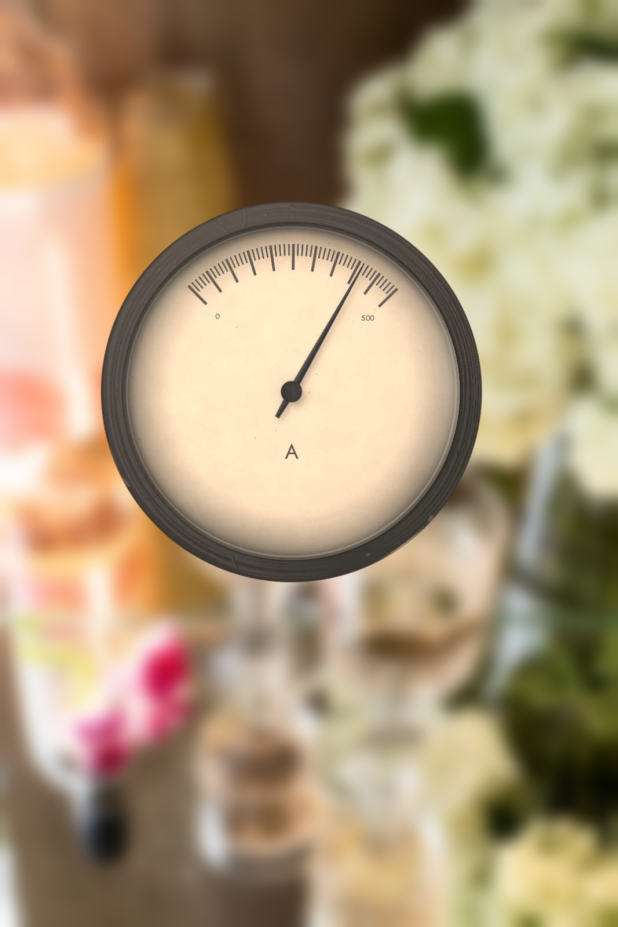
410 A
